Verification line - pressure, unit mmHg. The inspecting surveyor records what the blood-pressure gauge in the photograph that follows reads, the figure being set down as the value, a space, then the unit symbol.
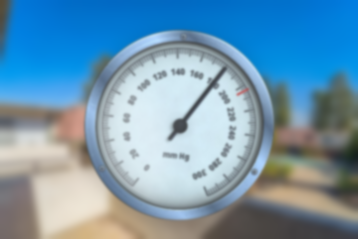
180 mmHg
